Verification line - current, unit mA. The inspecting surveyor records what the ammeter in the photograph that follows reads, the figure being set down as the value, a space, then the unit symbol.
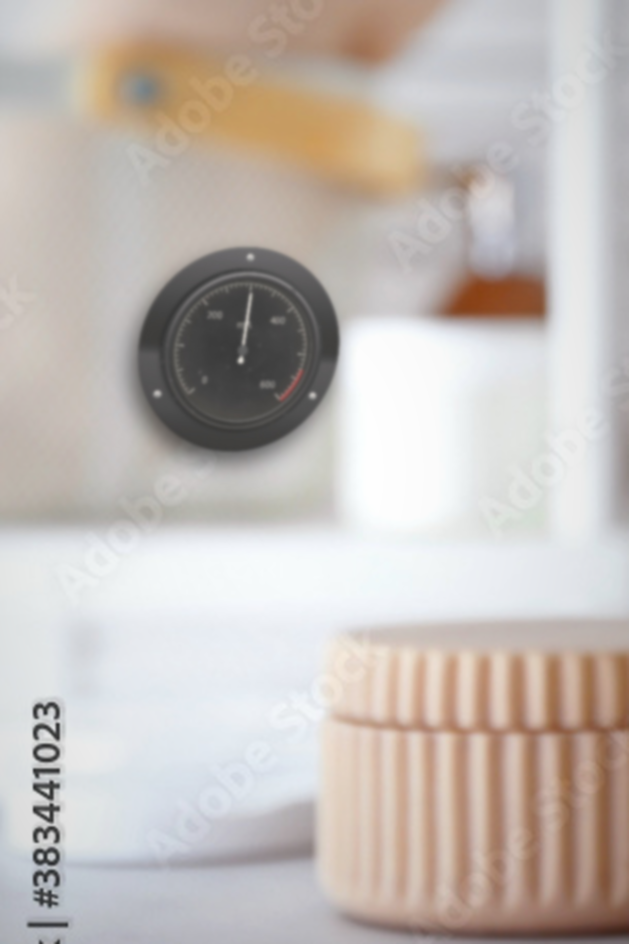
300 mA
